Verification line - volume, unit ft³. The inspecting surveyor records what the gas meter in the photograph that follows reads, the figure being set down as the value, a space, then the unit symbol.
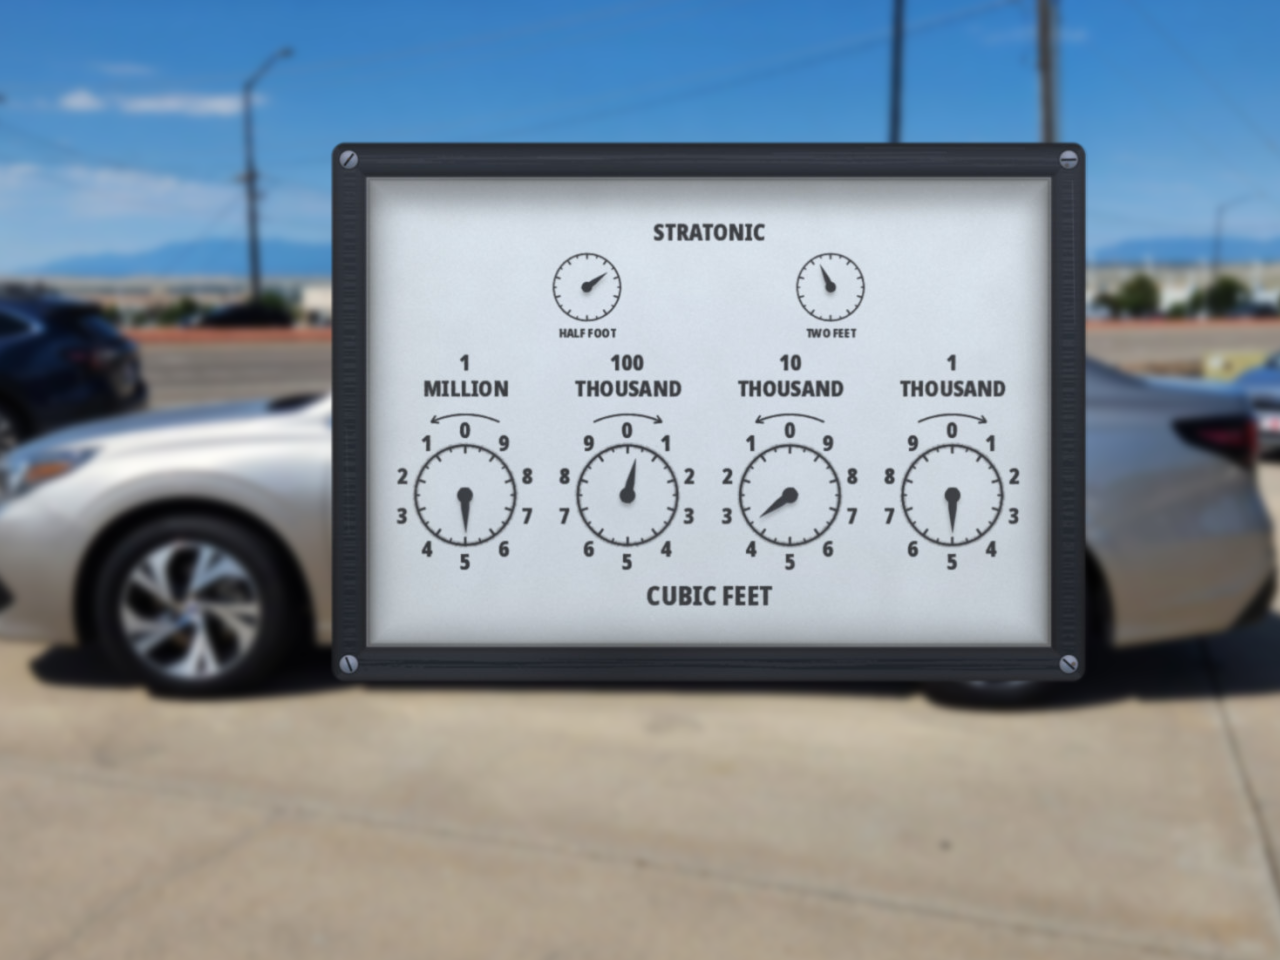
503500 ft³
